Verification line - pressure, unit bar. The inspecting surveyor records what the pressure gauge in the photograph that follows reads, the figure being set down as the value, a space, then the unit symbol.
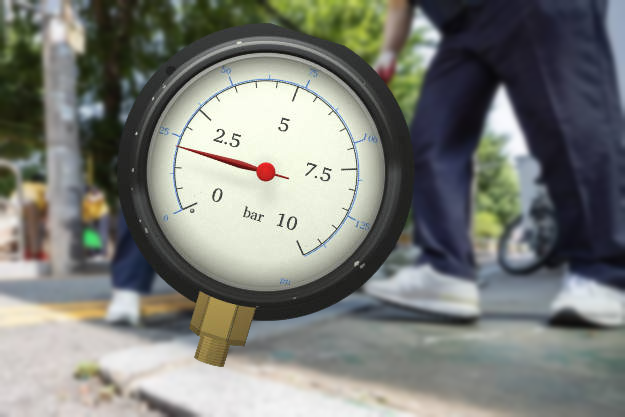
1.5 bar
